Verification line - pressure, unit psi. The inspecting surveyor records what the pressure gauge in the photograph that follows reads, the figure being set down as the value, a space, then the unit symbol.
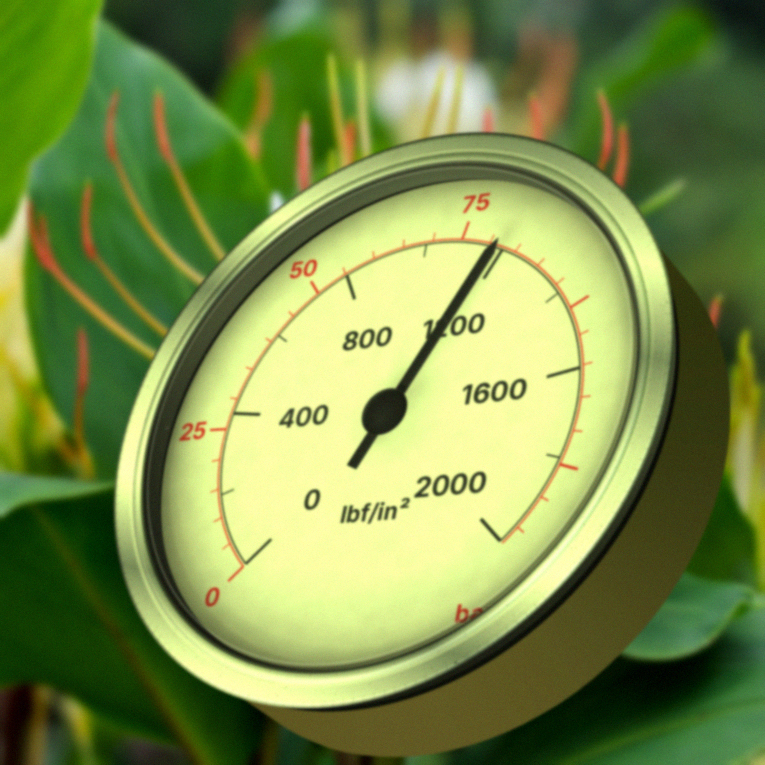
1200 psi
